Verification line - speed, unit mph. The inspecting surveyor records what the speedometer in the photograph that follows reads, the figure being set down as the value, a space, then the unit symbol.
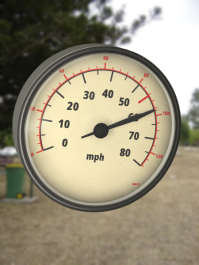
60 mph
